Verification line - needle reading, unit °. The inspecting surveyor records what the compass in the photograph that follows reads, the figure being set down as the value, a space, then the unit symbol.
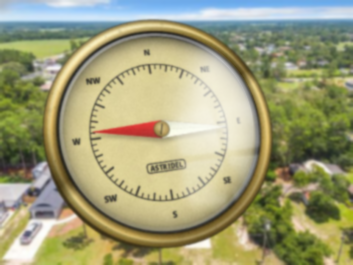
275 °
